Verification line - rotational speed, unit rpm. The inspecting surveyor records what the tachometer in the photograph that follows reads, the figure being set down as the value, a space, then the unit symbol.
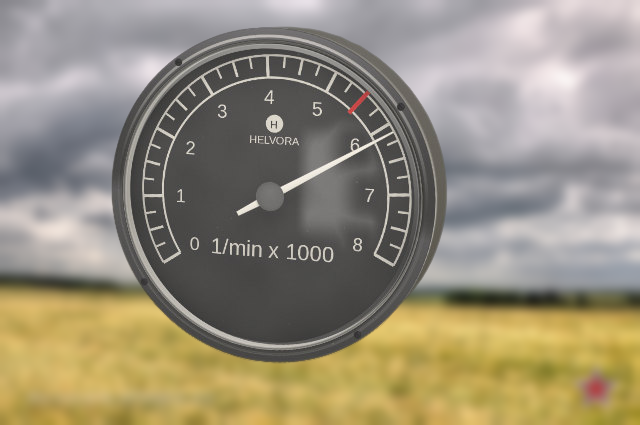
6125 rpm
